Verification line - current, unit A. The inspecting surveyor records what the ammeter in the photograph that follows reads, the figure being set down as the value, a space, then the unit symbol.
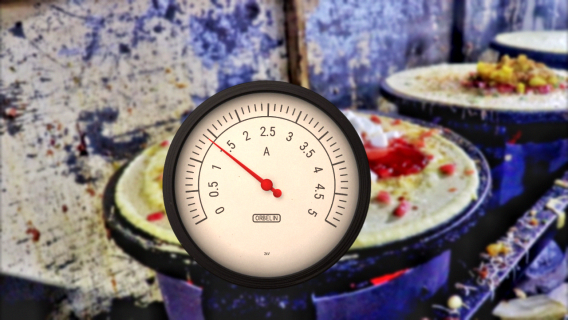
1.4 A
